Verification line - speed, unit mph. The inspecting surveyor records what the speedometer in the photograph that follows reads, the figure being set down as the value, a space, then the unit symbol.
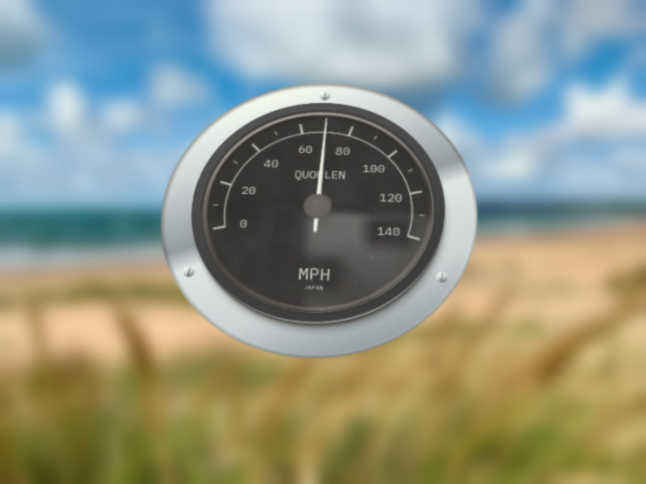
70 mph
